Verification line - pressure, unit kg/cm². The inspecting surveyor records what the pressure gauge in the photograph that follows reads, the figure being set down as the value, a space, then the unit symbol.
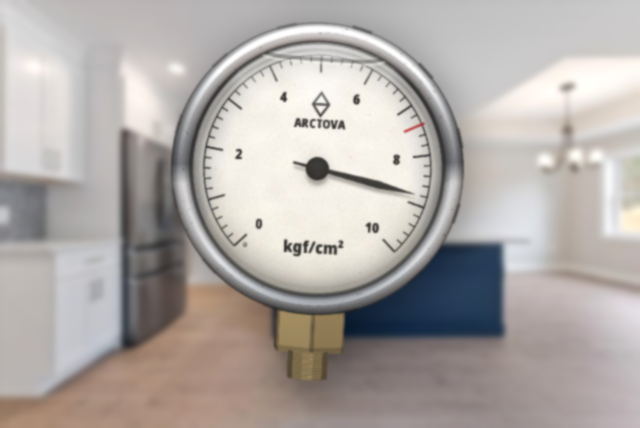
8.8 kg/cm²
